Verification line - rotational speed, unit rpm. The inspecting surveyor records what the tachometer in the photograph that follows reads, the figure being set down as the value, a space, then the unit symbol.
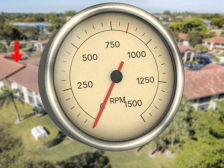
0 rpm
